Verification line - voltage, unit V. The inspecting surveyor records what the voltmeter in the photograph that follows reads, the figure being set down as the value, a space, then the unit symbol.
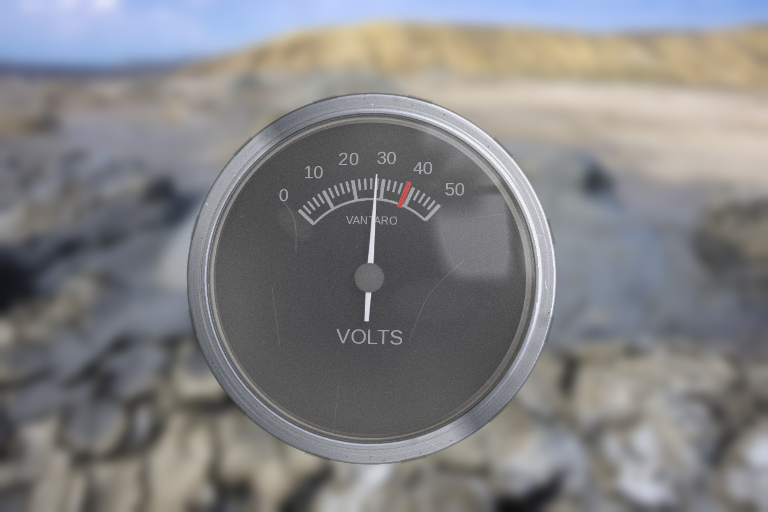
28 V
